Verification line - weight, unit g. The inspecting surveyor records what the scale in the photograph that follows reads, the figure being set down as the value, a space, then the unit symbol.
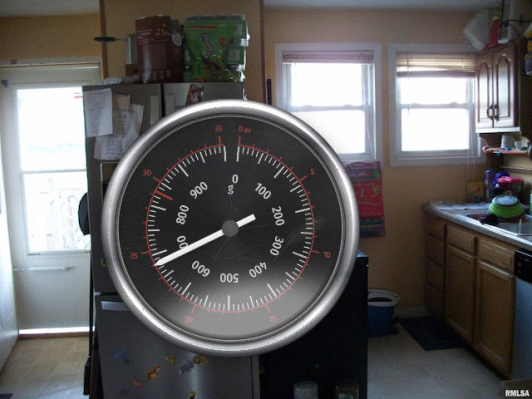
680 g
